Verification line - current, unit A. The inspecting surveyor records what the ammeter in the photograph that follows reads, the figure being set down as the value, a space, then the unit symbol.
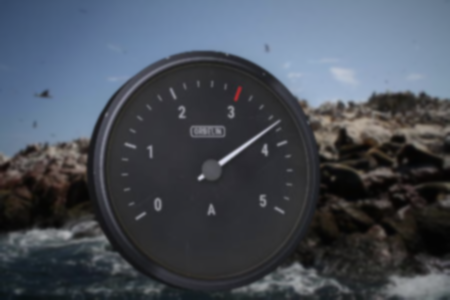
3.7 A
